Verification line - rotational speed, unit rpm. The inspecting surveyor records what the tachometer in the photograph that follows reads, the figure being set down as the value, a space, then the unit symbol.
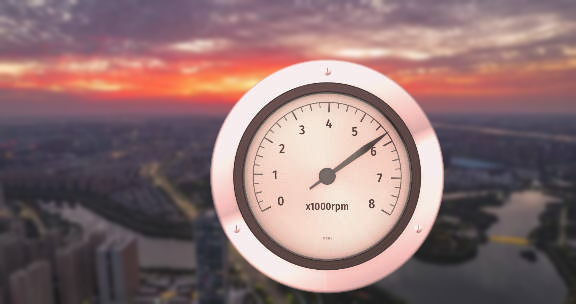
5750 rpm
